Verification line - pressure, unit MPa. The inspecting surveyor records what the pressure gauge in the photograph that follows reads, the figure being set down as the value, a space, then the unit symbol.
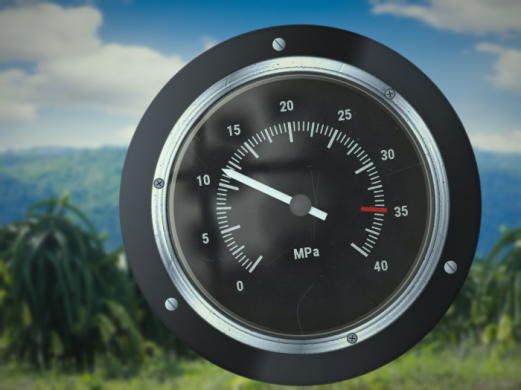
11.5 MPa
